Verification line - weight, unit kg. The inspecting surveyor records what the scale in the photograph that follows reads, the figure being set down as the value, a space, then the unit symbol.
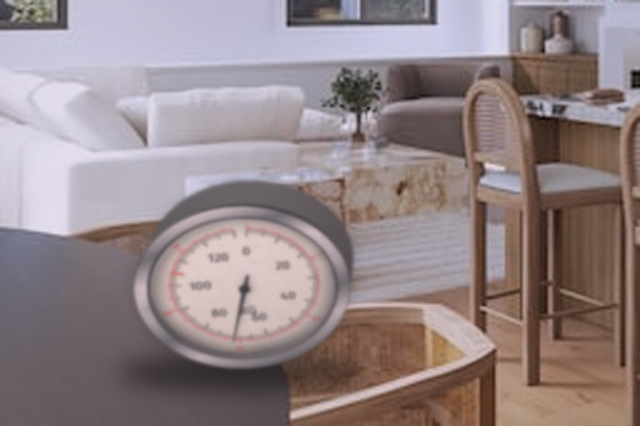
70 kg
